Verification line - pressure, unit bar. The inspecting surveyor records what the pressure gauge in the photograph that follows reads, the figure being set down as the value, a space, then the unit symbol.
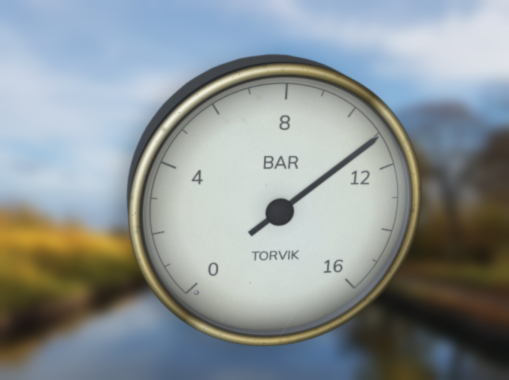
11 bar
